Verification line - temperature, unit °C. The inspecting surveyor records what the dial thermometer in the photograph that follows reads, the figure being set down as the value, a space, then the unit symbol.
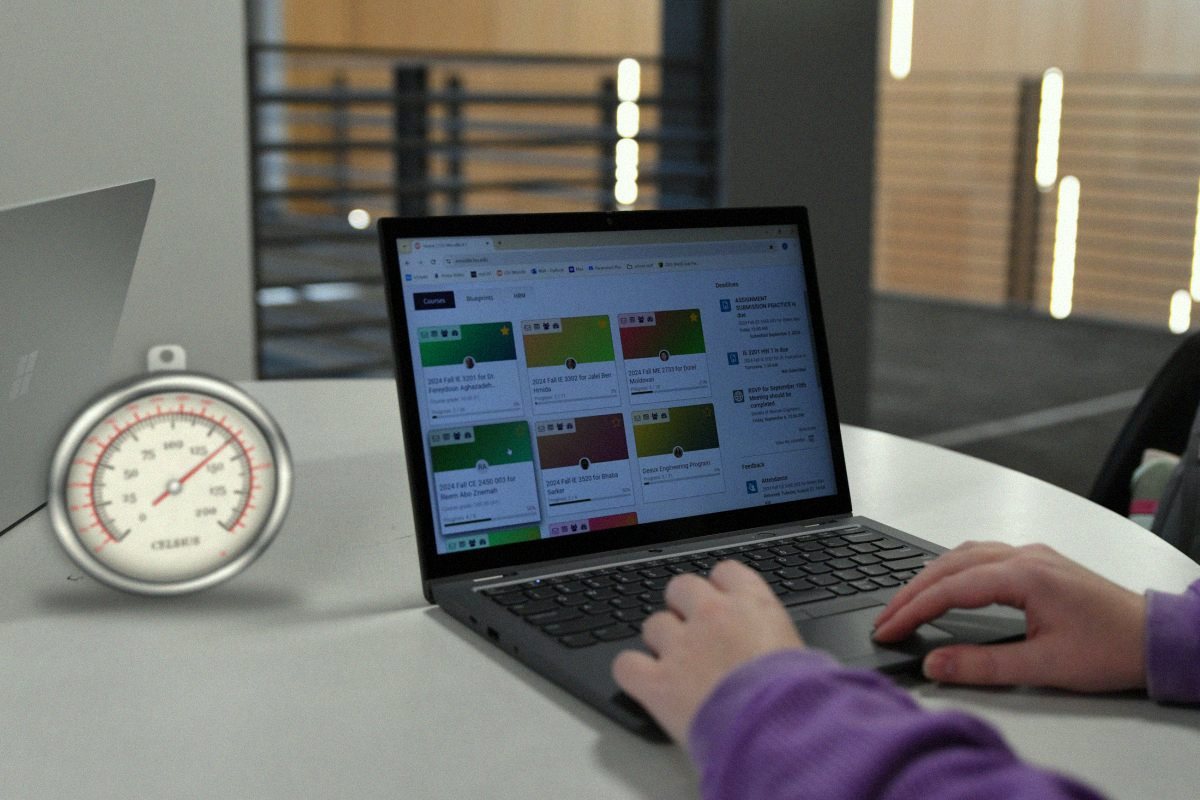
137.5 °C
